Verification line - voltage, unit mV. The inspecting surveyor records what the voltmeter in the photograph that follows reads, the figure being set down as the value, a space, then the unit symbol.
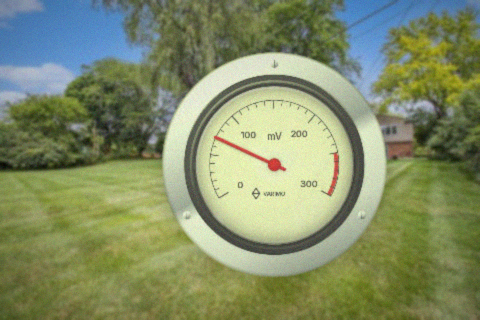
70 mV
